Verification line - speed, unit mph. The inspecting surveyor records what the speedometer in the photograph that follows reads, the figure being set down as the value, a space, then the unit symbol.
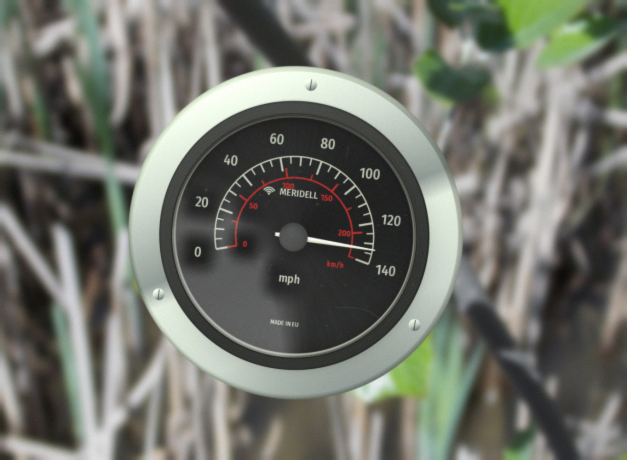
132.5 mph
